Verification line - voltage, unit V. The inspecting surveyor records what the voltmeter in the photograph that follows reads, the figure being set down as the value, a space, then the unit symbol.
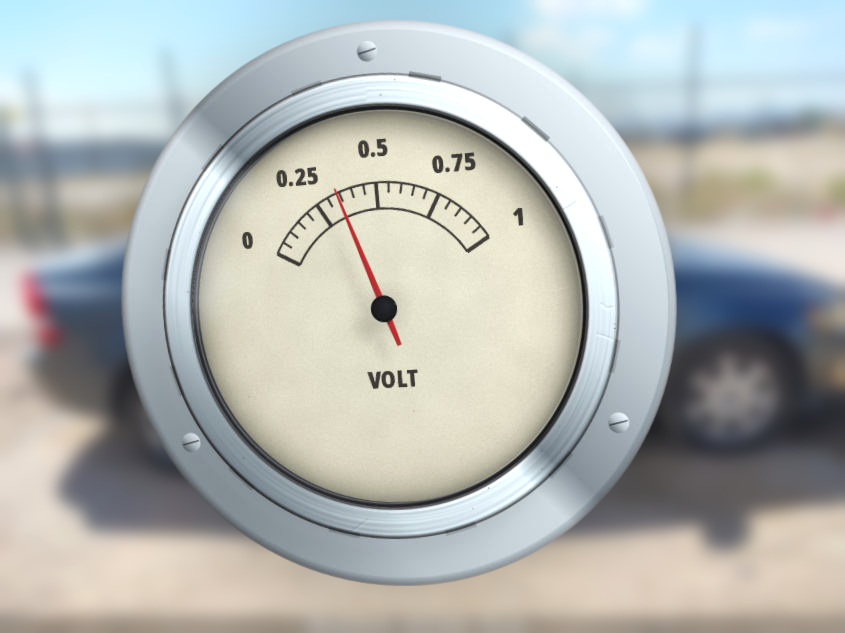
0.35 V
